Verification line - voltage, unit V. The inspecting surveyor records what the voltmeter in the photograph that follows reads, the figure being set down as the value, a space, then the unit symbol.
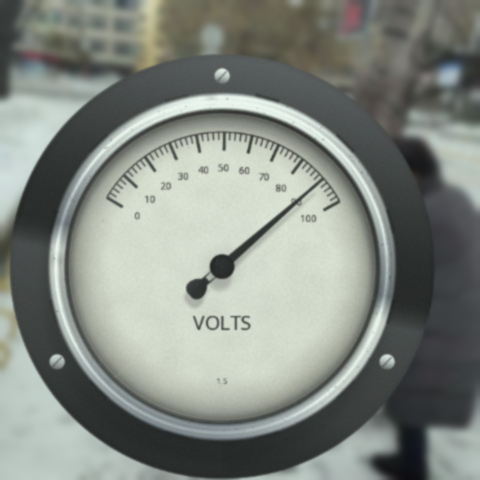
90 V
